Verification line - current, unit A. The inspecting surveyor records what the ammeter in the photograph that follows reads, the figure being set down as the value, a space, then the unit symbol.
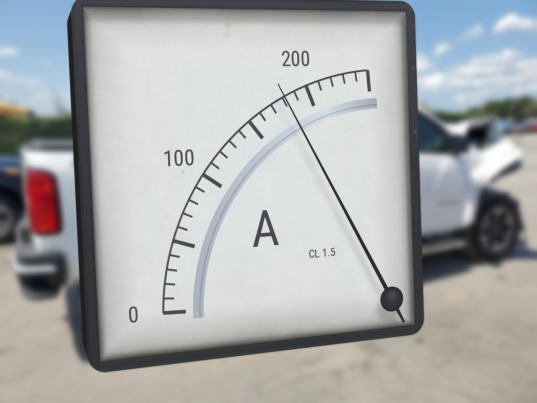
180 A
